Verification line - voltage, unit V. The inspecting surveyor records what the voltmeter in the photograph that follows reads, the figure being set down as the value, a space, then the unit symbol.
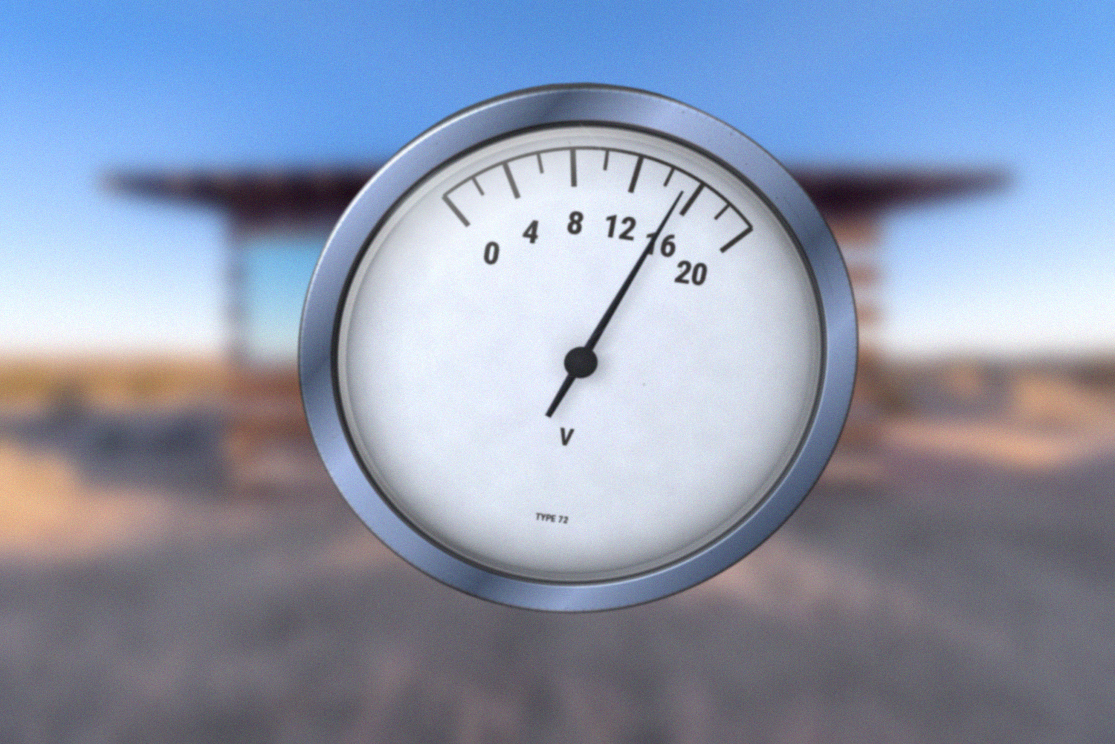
15 V
